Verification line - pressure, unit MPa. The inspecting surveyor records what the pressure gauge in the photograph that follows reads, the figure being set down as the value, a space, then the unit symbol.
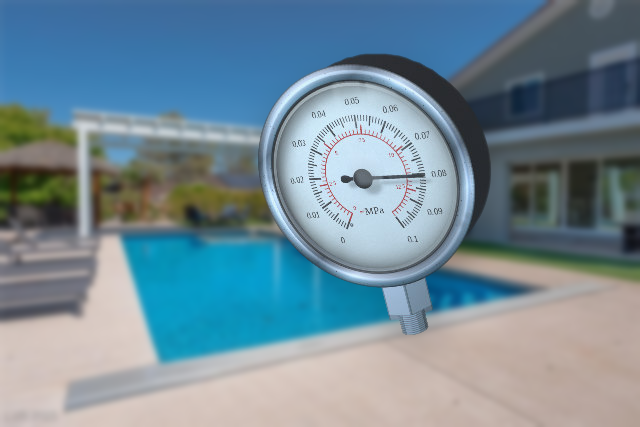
0.08 MPa
